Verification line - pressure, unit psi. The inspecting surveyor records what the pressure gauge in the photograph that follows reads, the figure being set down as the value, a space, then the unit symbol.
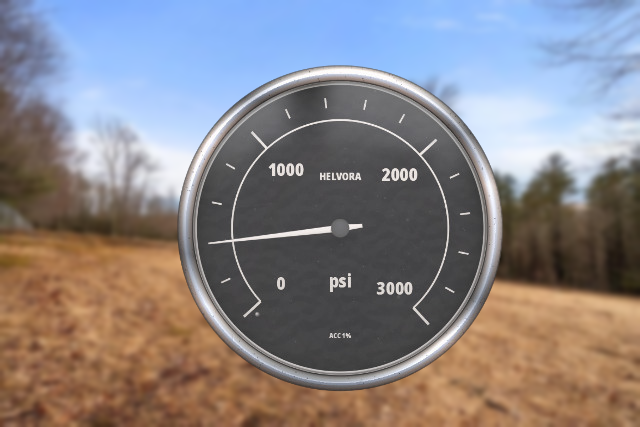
400 psi
